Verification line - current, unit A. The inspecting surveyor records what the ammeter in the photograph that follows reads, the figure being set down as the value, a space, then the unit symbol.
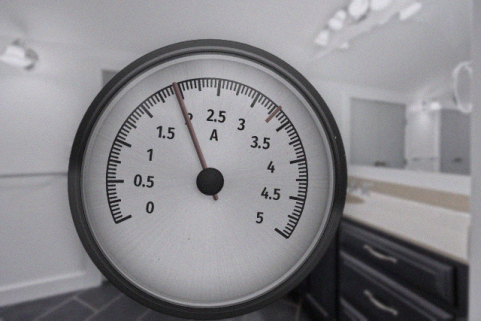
1.95 A
